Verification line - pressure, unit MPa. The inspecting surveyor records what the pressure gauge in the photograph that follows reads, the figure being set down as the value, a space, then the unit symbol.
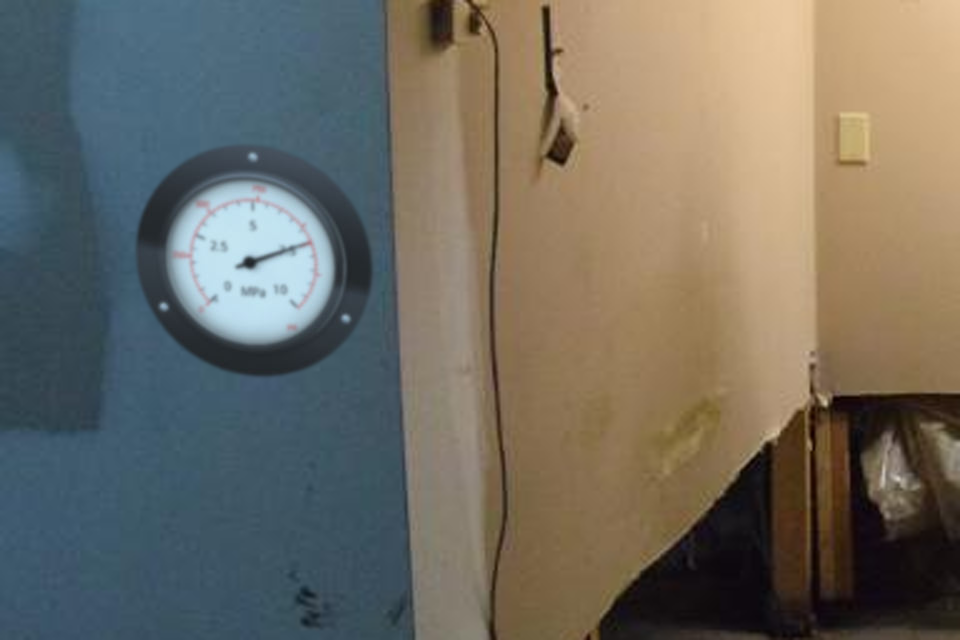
7.5 MPa
